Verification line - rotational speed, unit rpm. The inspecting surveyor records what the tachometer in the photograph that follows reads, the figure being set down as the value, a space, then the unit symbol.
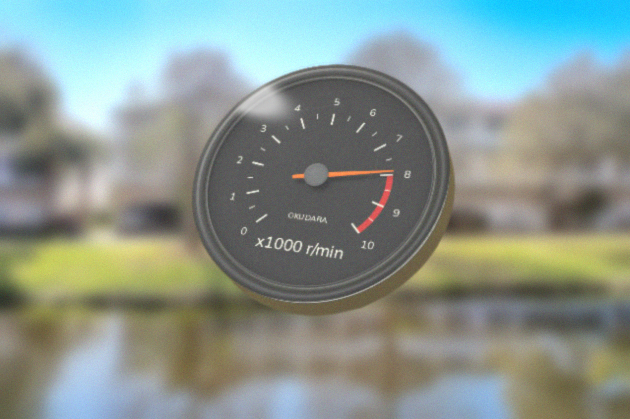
8000 rpm
